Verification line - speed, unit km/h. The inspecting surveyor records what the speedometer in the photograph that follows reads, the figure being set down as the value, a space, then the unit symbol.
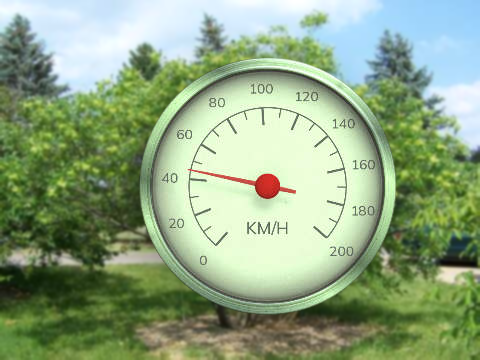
45 km/h
